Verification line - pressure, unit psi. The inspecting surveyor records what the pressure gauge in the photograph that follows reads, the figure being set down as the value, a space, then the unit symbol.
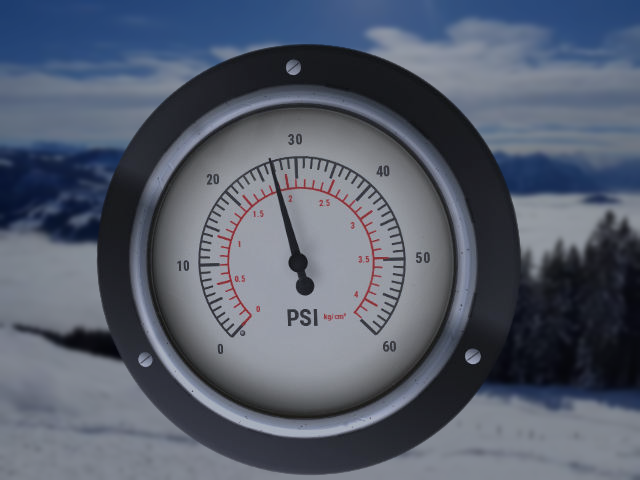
27 psi
